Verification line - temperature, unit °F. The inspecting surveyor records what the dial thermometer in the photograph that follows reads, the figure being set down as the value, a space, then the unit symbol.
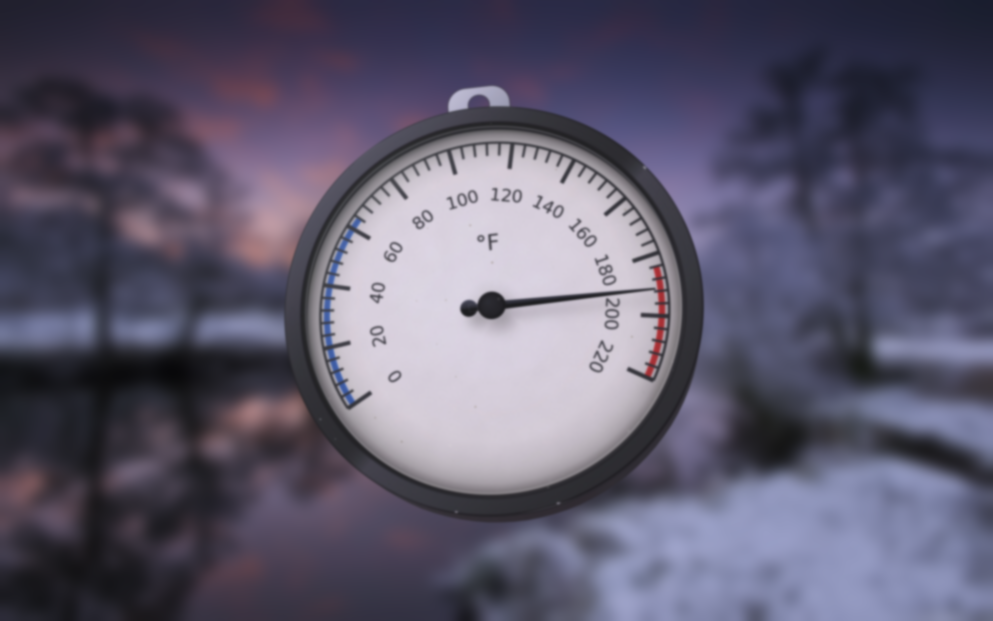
192 °F
